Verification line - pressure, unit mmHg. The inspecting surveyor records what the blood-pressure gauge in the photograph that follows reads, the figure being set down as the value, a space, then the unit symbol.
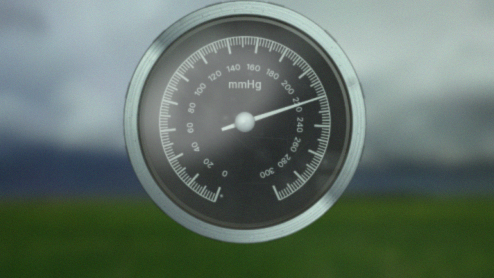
220 mmHg
